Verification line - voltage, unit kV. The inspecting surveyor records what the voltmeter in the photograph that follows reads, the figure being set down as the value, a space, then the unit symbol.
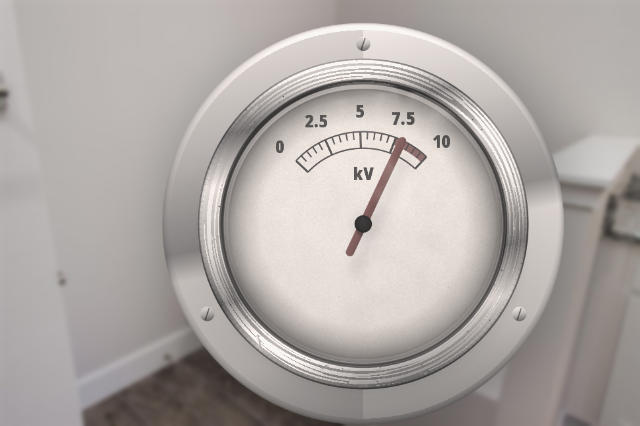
8 kV
